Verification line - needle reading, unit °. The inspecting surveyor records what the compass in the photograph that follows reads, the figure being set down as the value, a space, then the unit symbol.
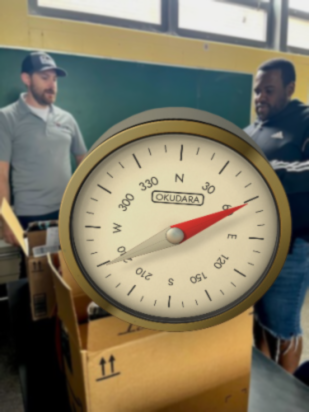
60 °
